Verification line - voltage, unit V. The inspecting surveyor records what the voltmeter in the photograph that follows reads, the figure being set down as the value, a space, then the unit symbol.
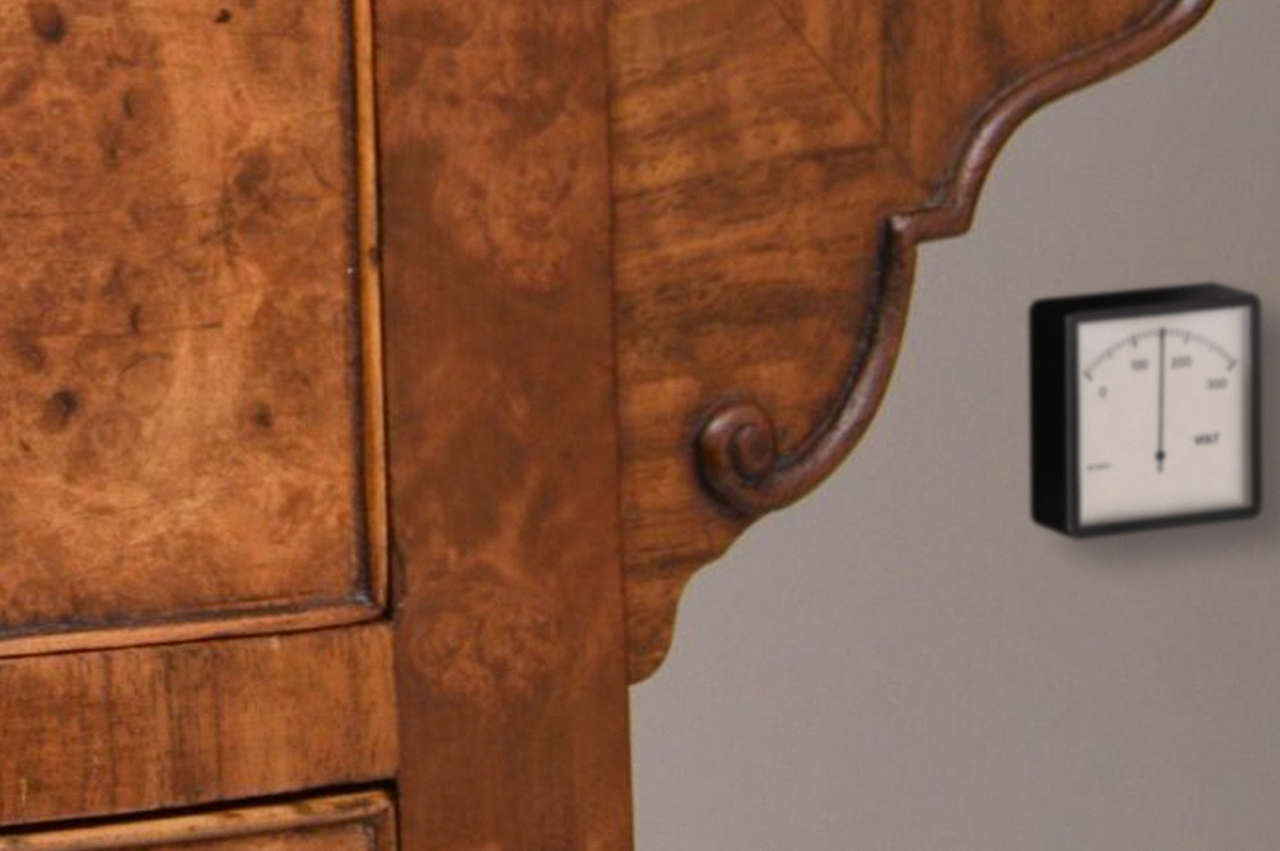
150 V
